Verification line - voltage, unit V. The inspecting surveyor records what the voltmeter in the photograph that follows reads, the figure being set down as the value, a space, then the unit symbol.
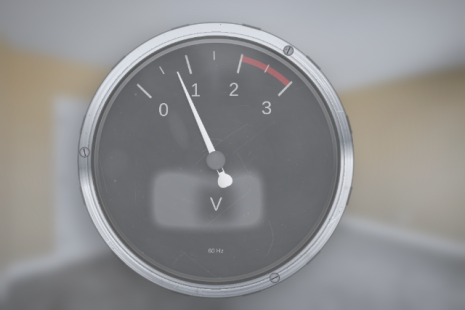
0.75 V
